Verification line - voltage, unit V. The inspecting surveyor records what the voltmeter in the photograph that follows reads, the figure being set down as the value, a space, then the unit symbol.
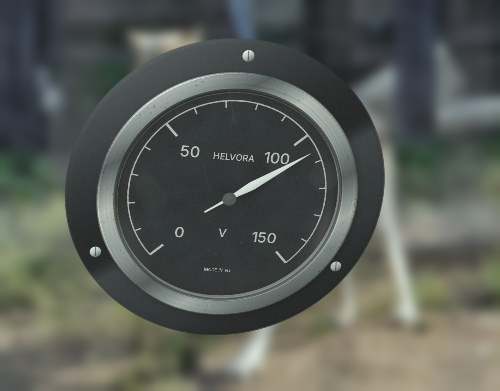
105 V
